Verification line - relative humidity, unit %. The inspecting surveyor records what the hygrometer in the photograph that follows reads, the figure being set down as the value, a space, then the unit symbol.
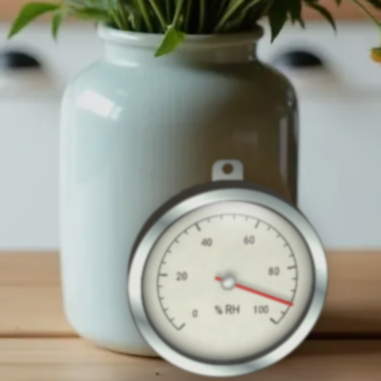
92 %
